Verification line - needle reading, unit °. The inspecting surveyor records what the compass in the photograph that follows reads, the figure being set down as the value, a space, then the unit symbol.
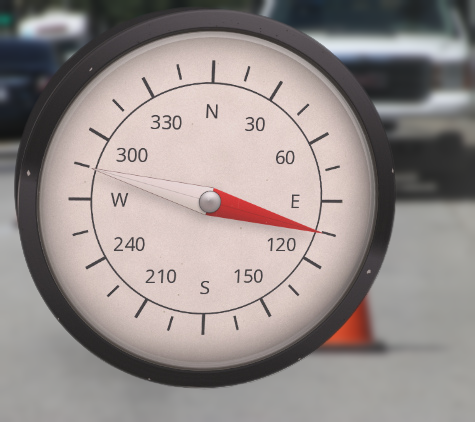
105 °
